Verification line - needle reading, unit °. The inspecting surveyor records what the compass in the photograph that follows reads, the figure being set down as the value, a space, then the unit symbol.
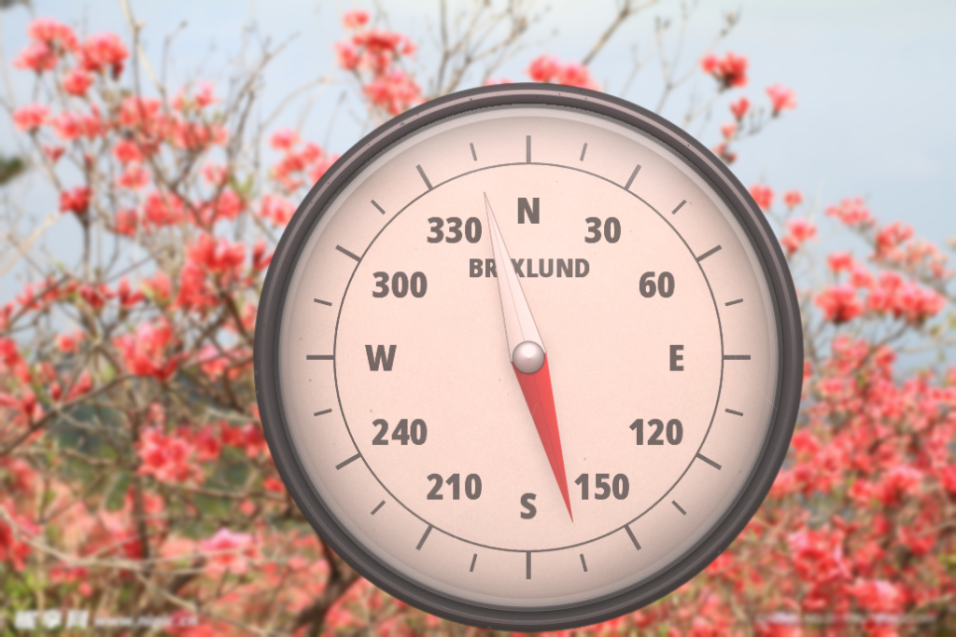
165 °
